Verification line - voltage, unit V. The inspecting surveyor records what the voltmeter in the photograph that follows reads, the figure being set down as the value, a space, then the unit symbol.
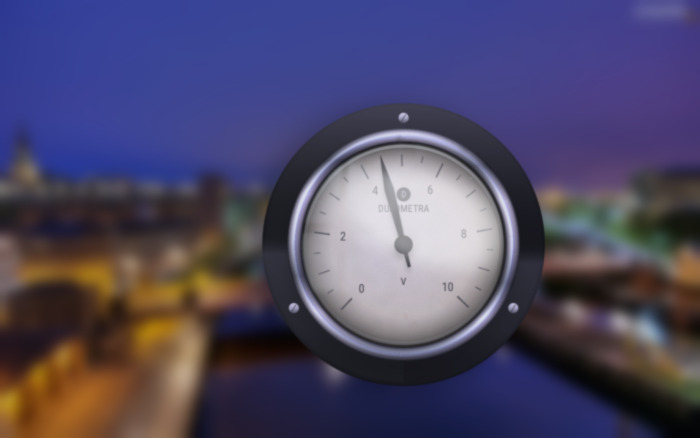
4.5 V
